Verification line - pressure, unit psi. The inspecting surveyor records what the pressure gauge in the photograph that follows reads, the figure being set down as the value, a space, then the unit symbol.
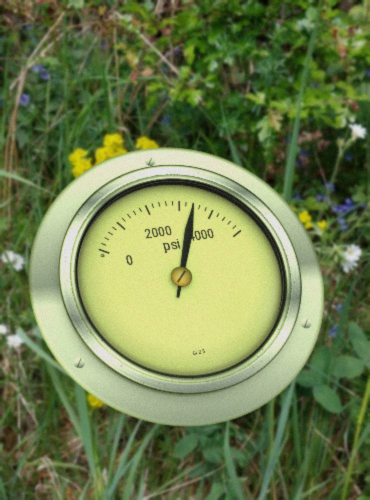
3400 psi
